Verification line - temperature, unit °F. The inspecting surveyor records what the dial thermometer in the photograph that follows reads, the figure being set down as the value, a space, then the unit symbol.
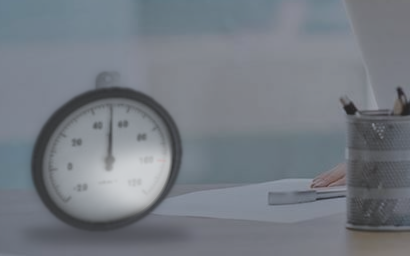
50 °F
